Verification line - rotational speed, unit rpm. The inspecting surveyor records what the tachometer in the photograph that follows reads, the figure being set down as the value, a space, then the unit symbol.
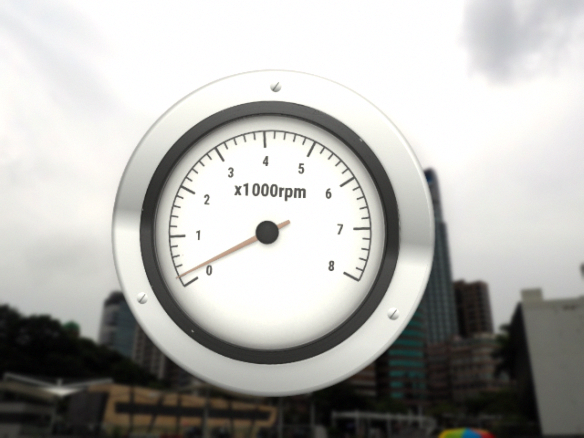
200 rpm
